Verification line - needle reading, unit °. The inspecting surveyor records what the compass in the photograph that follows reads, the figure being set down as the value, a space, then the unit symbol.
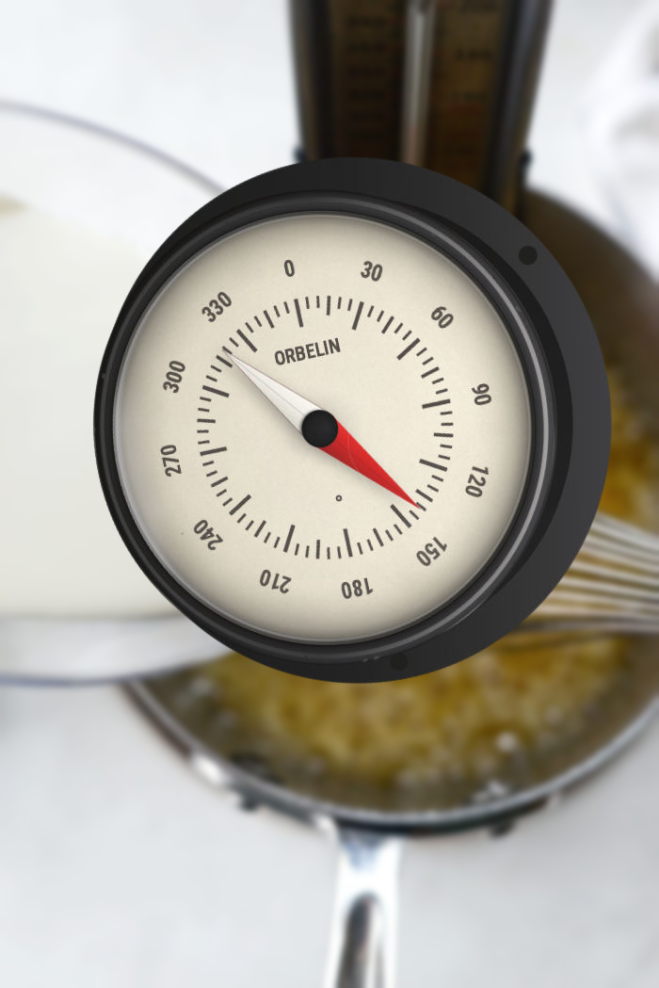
140 °
